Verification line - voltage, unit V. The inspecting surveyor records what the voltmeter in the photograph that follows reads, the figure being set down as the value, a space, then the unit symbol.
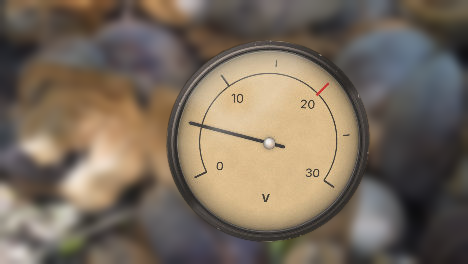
5 V
